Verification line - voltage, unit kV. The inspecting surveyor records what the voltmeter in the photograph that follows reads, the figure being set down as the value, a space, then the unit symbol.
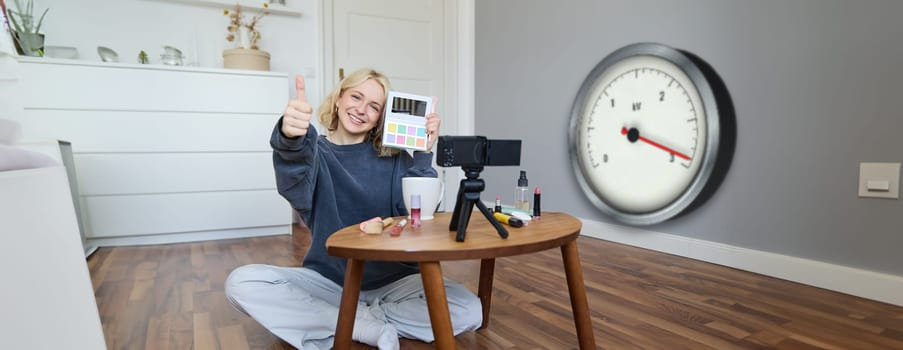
2.9 kV
